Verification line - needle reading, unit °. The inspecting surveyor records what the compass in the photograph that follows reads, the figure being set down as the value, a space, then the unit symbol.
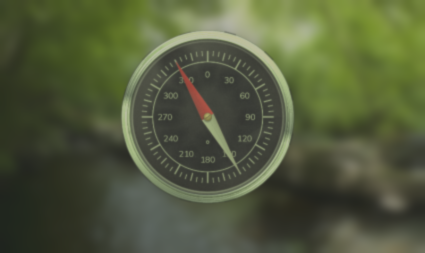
330 °
